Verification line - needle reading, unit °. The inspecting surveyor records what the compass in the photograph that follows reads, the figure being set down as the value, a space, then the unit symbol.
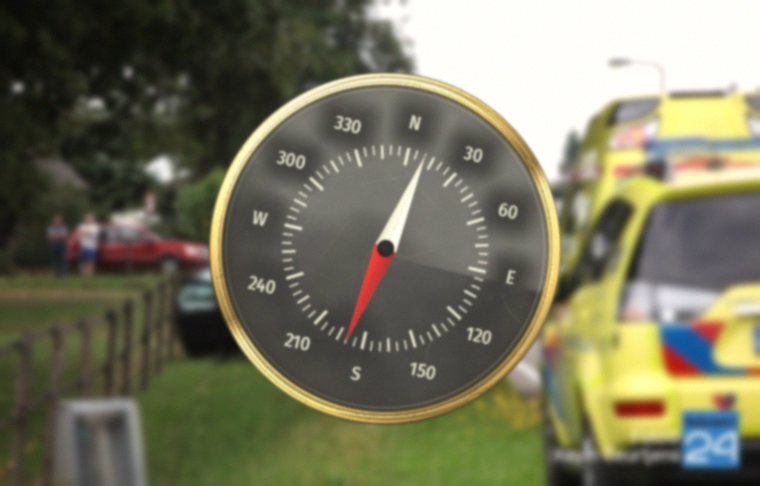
190 °
